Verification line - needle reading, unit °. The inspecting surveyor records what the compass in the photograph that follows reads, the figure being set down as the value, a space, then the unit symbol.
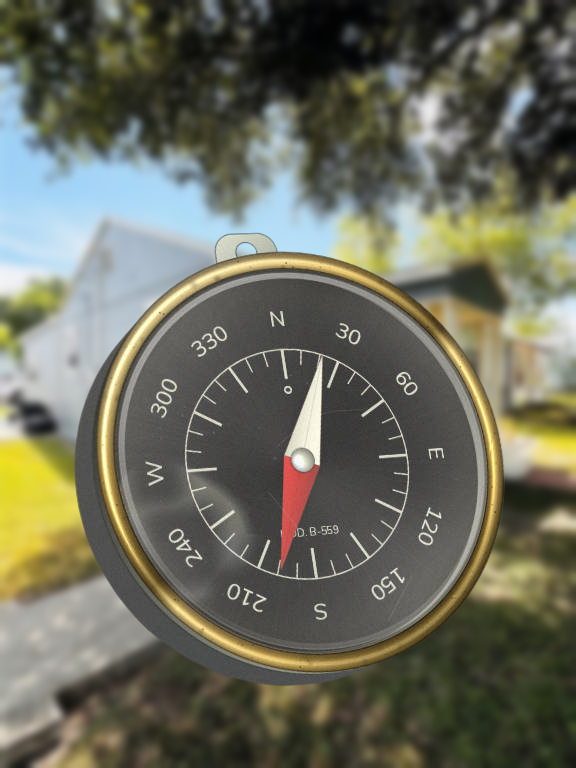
200 °
